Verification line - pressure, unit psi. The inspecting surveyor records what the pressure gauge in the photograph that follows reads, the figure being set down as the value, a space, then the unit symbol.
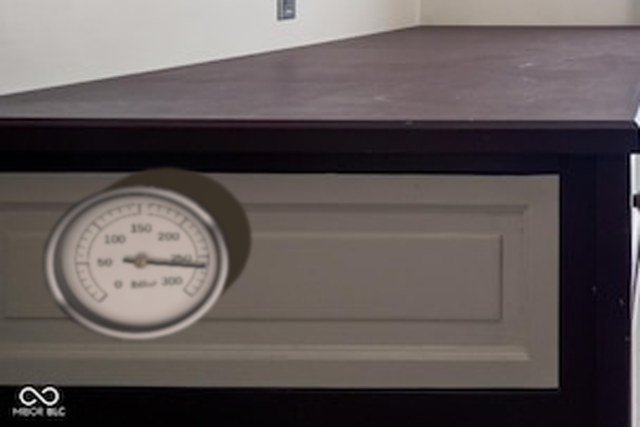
260 psi
